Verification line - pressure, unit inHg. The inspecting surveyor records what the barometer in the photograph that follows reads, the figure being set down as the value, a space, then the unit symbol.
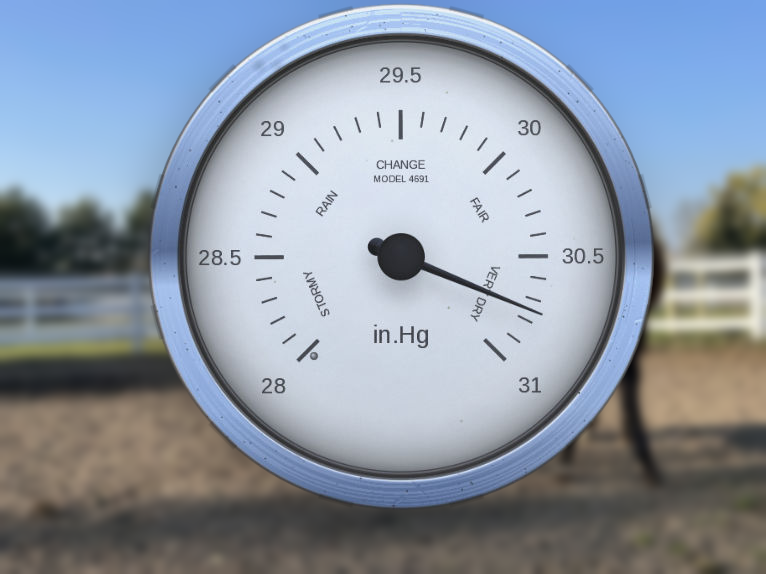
30.75 inHg
